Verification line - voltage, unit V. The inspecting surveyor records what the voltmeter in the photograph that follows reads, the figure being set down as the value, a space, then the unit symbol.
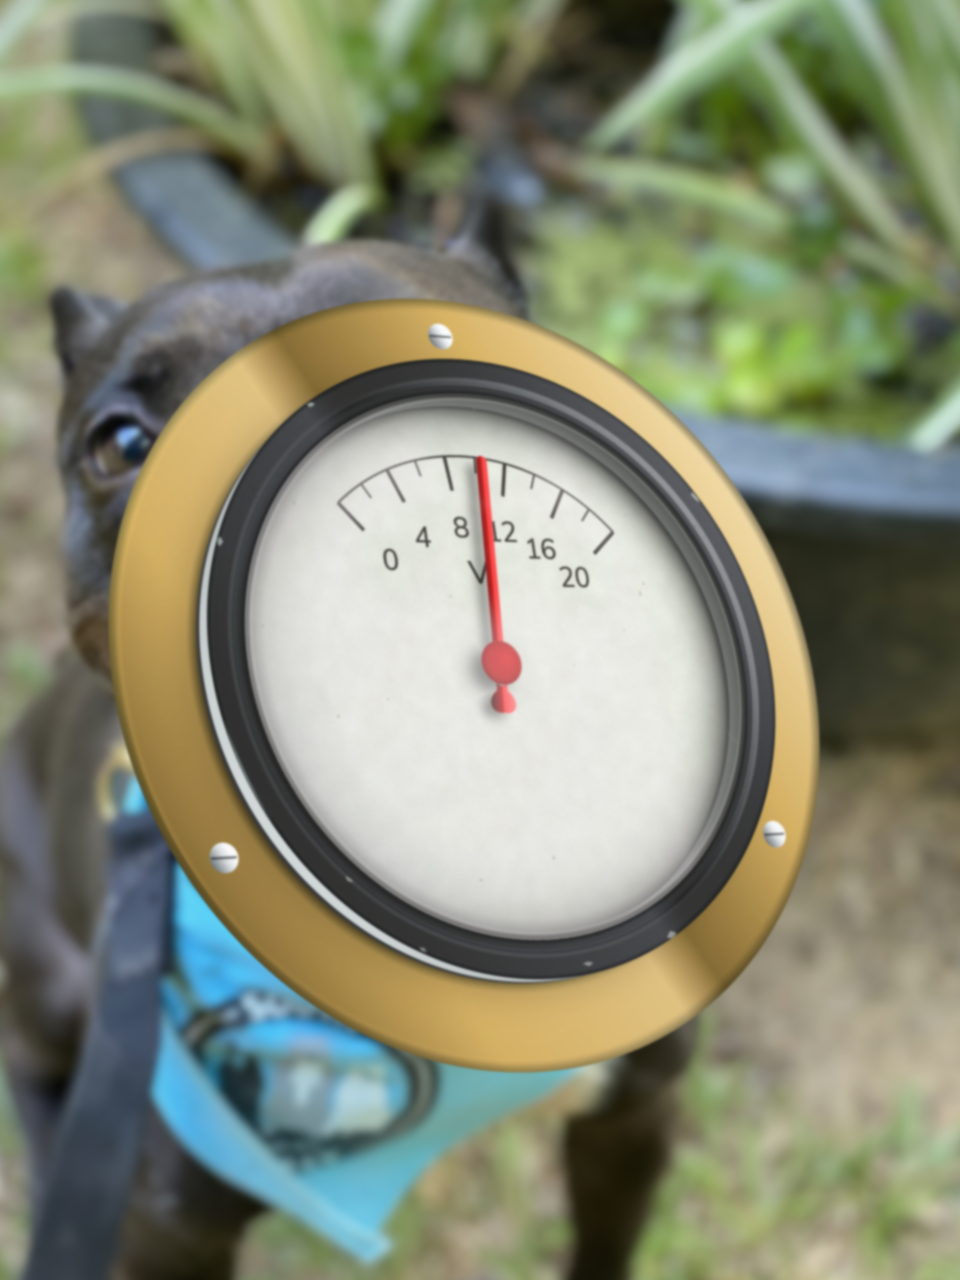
10 V
